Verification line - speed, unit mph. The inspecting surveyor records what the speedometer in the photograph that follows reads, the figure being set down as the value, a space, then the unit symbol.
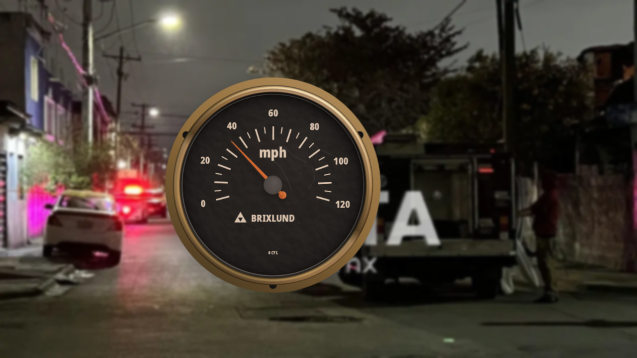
35 mph
